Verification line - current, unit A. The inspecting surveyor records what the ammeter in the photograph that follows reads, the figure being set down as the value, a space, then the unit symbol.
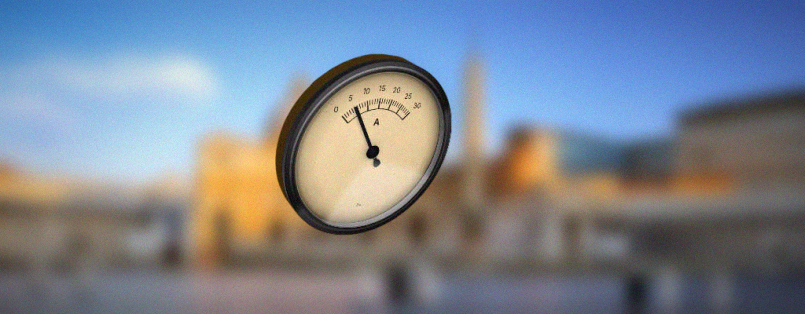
5 A
